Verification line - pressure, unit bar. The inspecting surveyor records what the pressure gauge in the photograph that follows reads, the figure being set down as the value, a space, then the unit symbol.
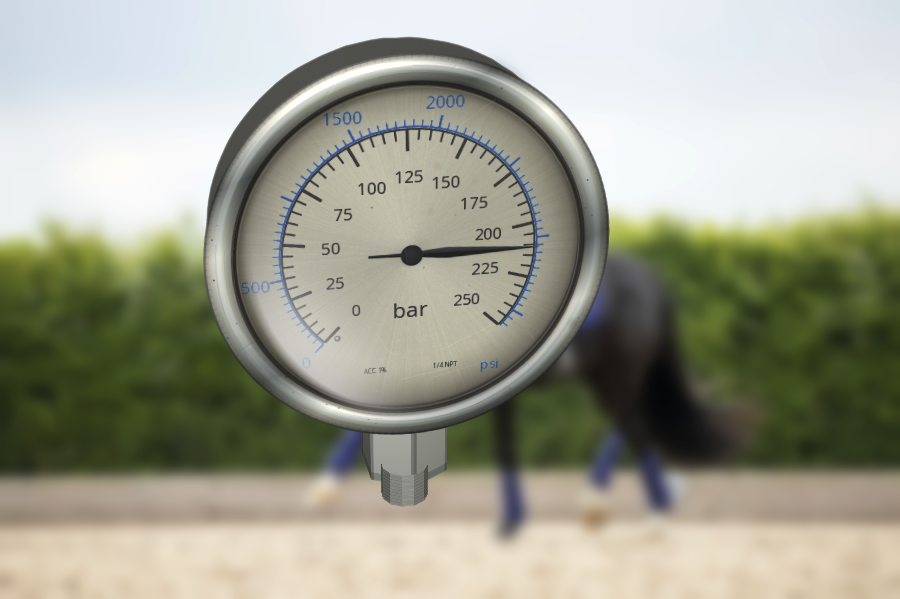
210 bar
